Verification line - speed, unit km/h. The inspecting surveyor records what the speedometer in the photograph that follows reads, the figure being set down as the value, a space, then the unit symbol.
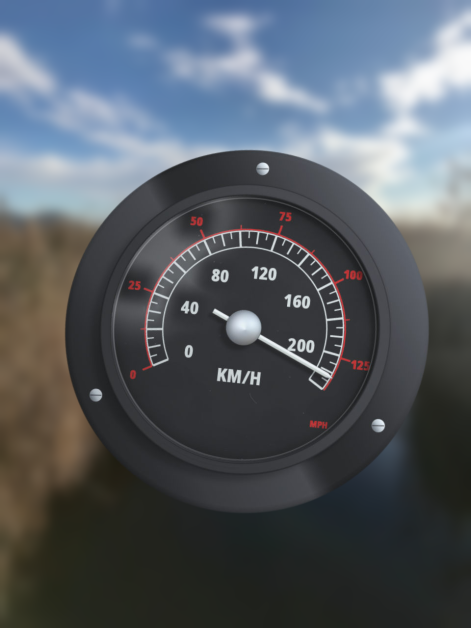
212.5 km/h
